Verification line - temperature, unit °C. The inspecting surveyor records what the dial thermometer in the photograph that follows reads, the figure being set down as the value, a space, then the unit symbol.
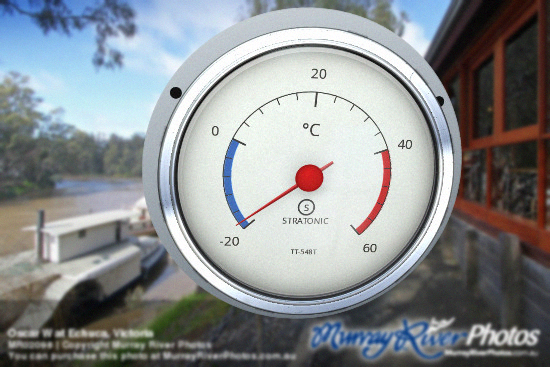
-18 °C
